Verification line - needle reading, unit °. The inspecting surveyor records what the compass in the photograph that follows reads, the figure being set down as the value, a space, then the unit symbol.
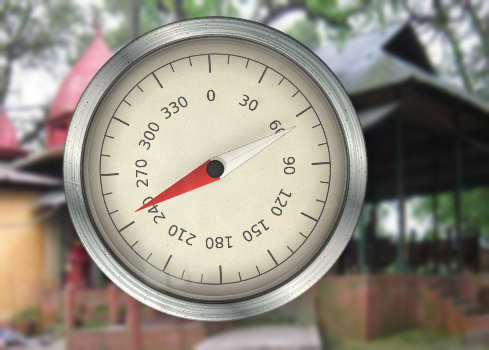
245 °
